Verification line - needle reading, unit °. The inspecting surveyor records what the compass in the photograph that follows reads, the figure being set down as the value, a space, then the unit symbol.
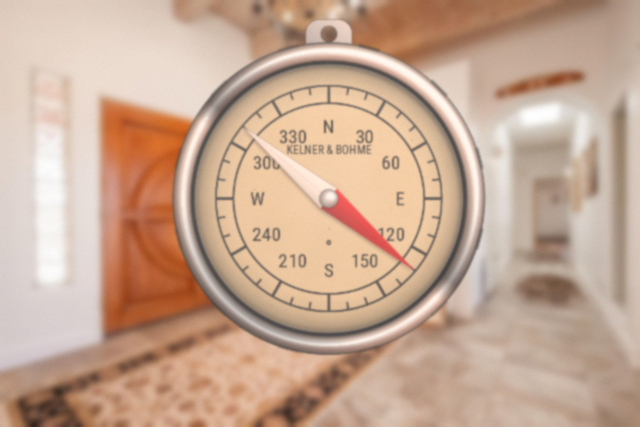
130 °
